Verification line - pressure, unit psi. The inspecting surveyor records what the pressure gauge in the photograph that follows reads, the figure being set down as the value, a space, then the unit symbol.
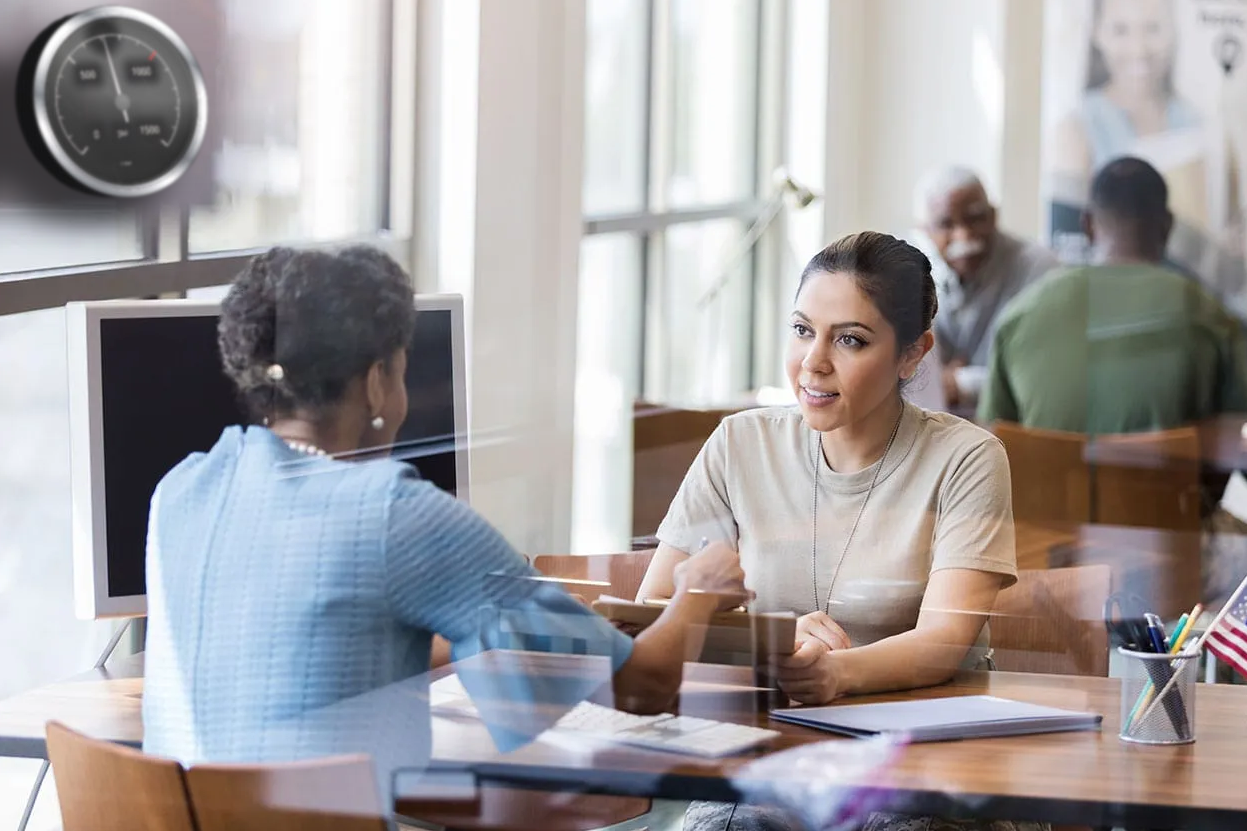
700 psi
